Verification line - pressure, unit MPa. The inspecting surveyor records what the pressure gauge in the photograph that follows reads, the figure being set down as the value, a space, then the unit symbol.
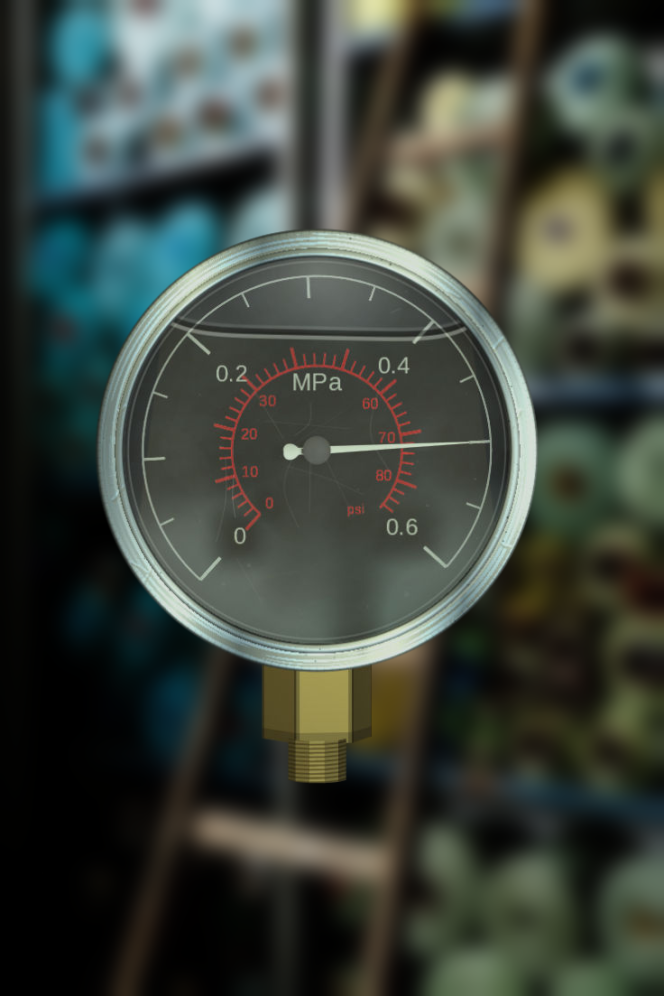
0.5 MPa
